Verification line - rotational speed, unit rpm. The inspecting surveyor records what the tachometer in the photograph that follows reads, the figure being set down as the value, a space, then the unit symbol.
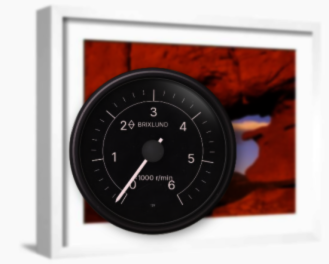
100 rpm
